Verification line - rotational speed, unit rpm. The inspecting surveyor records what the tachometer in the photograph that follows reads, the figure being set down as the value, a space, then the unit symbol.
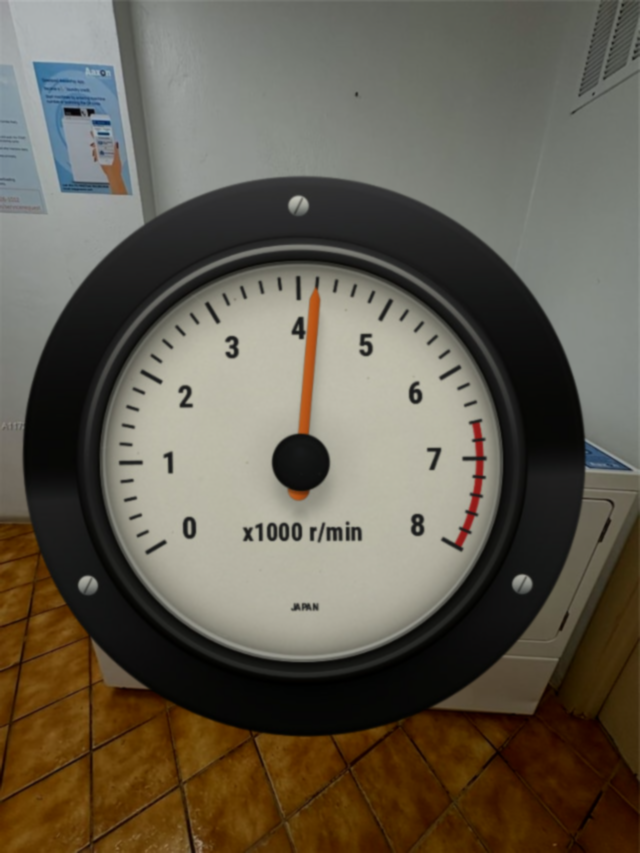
4200 rpm
